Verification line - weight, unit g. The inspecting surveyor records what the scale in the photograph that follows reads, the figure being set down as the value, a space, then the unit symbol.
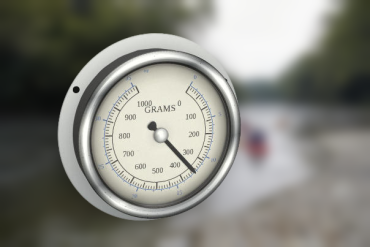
350 g
